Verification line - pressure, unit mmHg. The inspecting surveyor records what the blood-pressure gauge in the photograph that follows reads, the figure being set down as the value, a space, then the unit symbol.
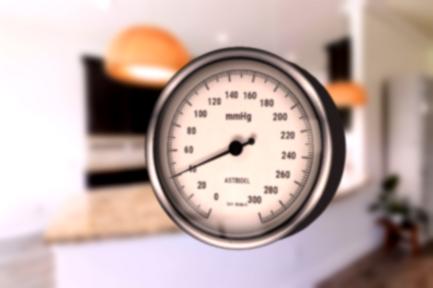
40 mmHg
